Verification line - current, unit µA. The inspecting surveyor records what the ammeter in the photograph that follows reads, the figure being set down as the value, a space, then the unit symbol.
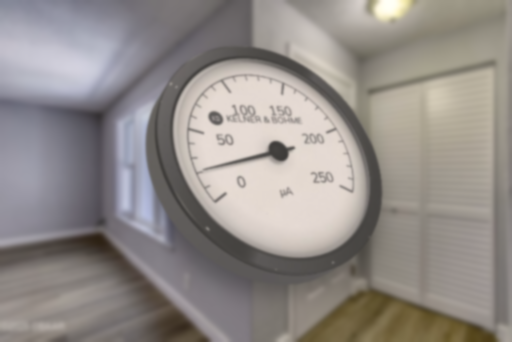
20 µA
